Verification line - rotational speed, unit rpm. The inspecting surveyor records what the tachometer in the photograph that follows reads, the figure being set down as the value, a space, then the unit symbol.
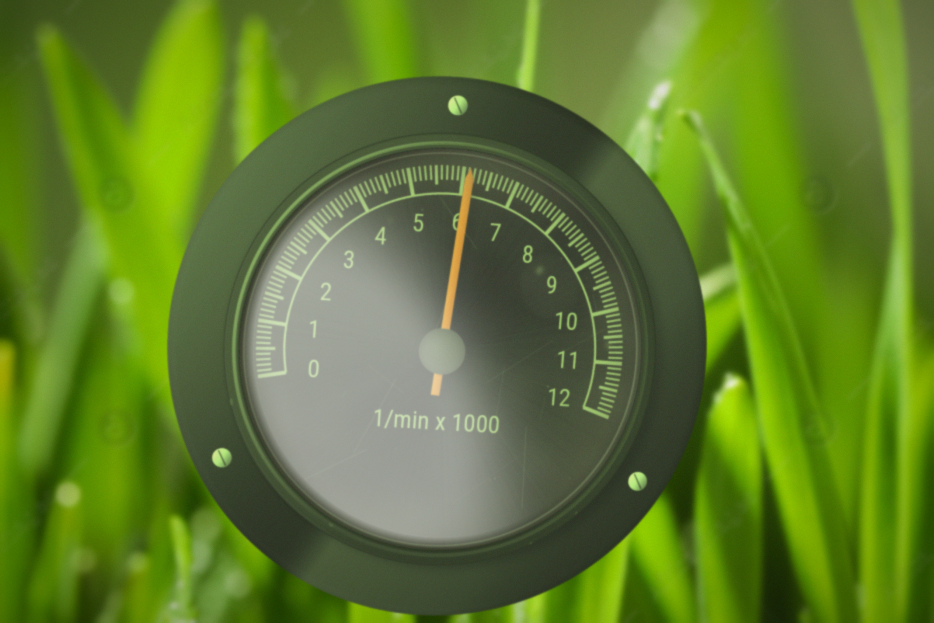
6100 rpm
